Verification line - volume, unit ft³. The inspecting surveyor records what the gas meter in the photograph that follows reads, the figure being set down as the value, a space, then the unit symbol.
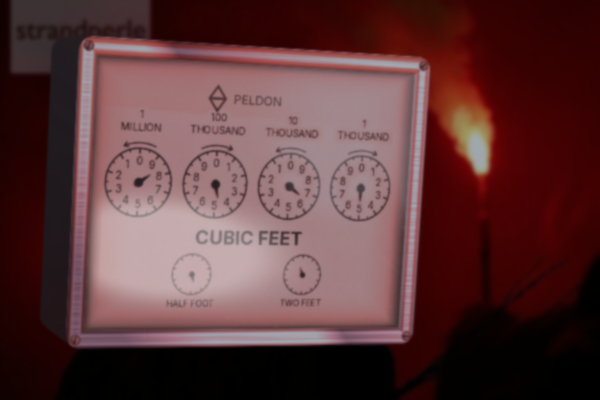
846500 ft³
